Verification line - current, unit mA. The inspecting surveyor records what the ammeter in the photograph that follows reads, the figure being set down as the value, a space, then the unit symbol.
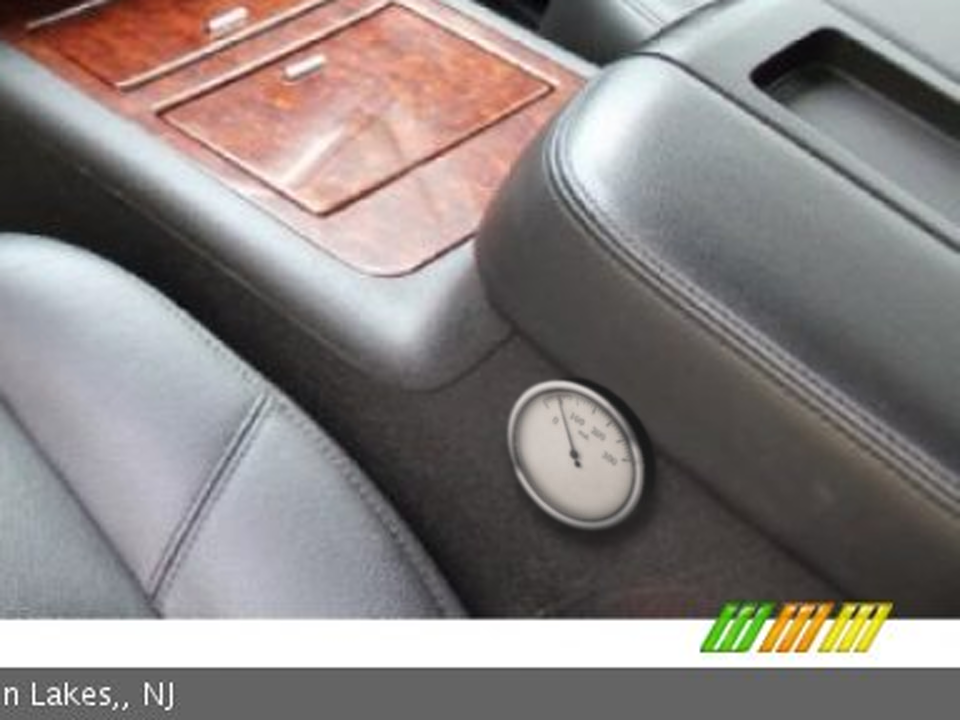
50 mA
